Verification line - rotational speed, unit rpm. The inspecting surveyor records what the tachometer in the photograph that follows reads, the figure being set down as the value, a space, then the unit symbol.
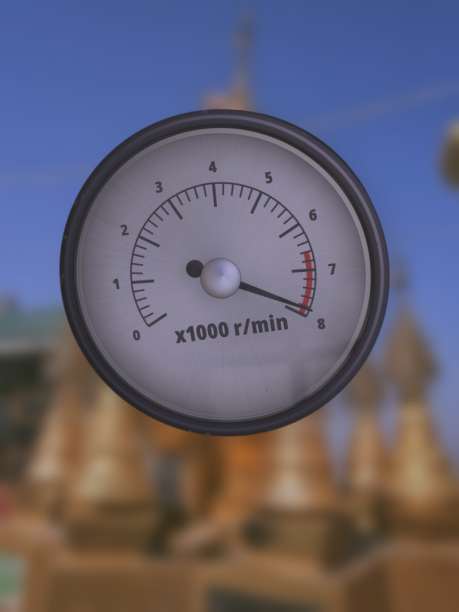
7800 rpm
